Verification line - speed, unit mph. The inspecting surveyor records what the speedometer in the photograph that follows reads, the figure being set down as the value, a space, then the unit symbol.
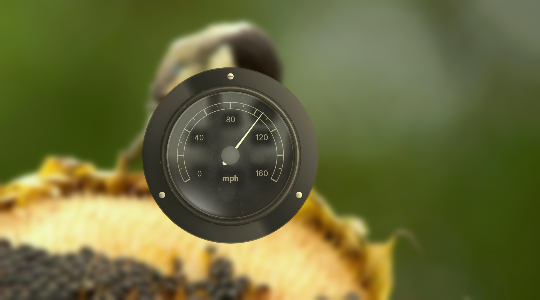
105 mph
